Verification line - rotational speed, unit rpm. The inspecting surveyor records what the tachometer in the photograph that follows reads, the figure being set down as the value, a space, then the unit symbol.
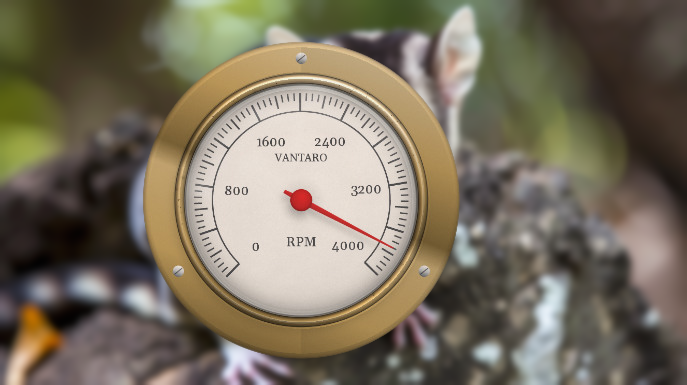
3750 rpm
